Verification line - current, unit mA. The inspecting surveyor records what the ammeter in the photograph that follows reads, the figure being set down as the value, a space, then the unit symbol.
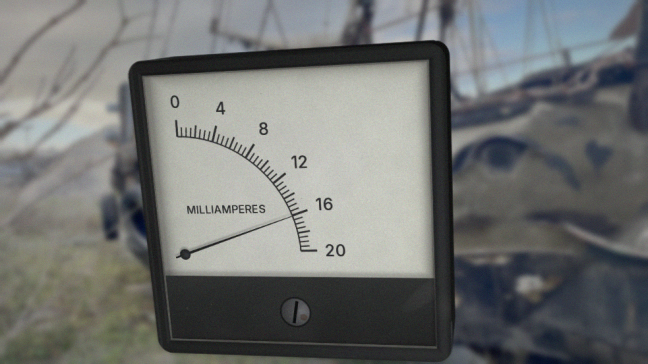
16 mA
